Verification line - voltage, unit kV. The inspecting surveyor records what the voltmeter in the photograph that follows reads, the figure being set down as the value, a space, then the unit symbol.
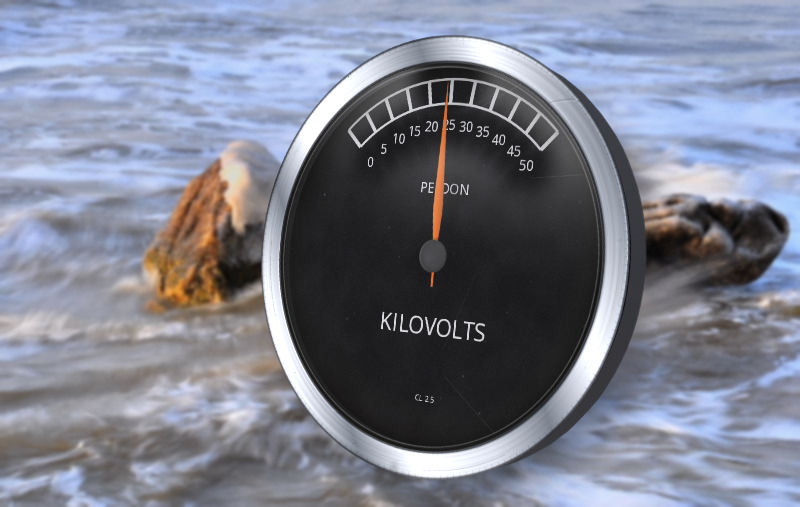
25 kV
